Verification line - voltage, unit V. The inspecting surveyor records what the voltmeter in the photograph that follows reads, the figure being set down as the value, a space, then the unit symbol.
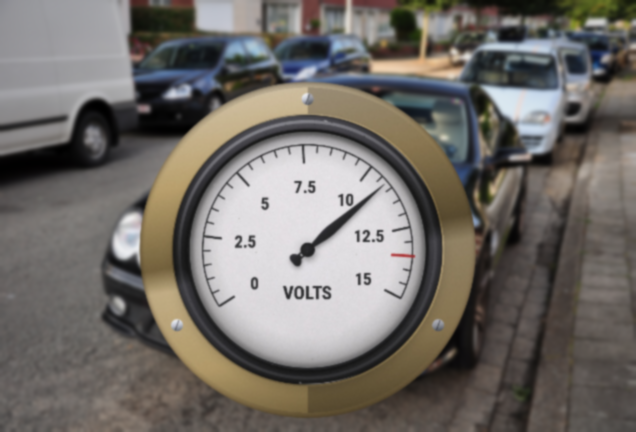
10.75 V
